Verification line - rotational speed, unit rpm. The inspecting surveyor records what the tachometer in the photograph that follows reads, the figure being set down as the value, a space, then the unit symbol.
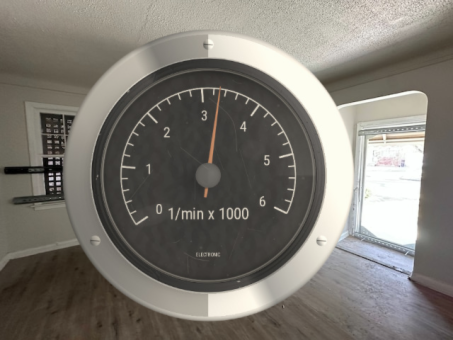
3300 rpm
